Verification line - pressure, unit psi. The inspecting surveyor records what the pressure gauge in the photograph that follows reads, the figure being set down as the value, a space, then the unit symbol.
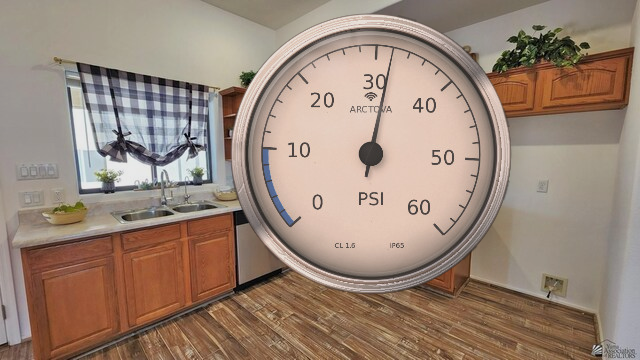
32 psi
